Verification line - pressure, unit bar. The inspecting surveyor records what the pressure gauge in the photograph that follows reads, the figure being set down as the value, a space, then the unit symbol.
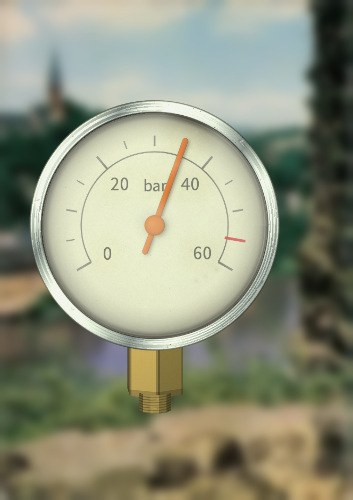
35 bar
